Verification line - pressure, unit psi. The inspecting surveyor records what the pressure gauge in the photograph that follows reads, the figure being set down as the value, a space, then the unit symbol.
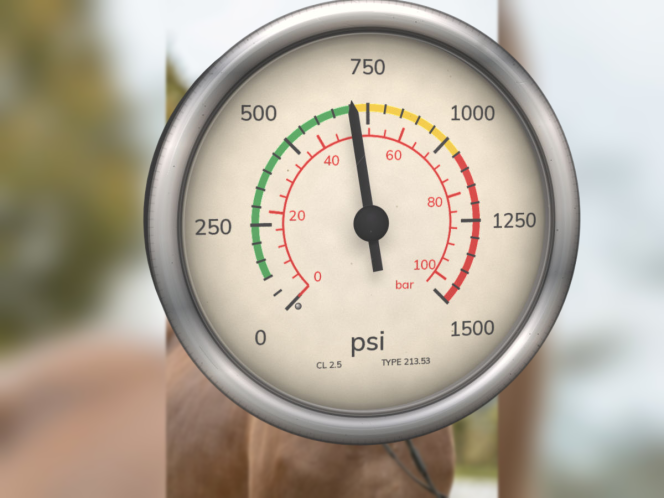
700 psi
